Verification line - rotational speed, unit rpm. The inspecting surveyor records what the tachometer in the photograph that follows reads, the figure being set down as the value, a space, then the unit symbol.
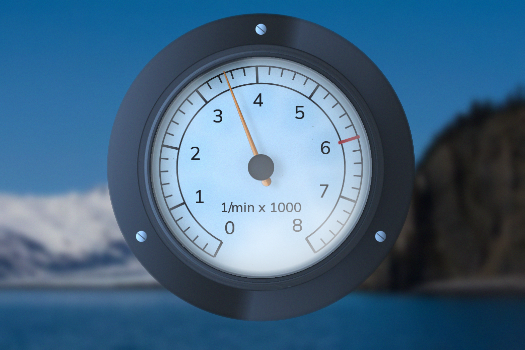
3500 rpm
